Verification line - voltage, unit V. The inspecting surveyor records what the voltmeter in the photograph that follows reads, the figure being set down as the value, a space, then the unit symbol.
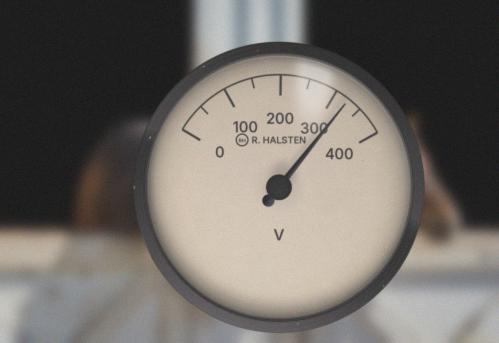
325 V
